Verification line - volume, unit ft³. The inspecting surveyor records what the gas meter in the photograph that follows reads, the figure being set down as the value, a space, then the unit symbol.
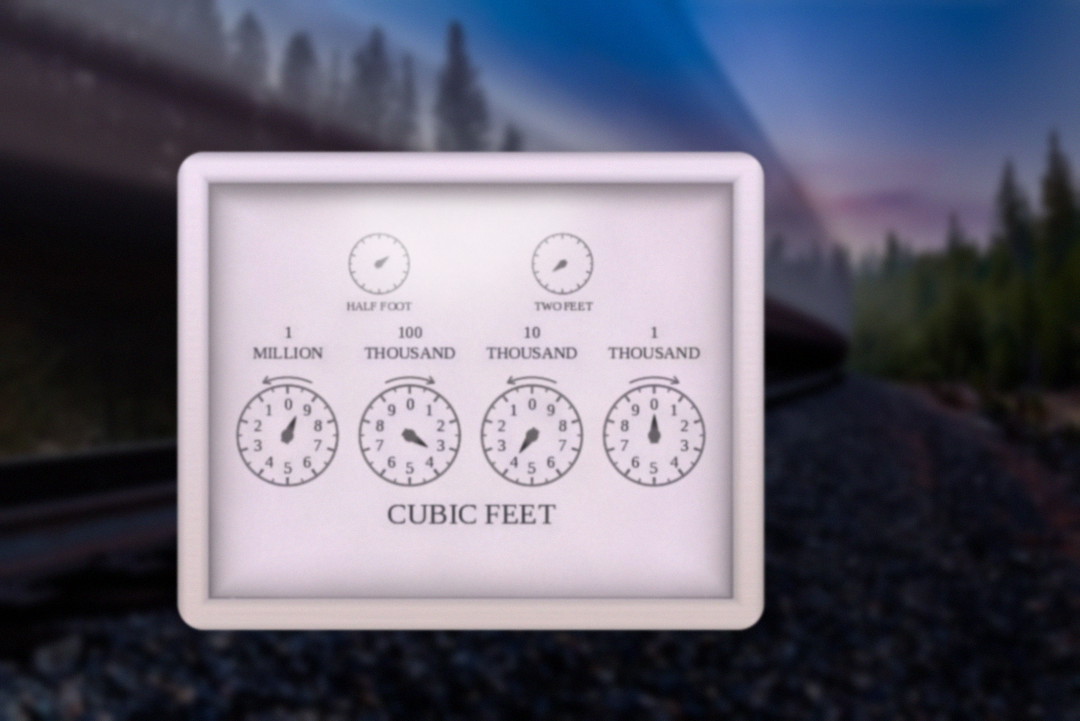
934000 ft³
